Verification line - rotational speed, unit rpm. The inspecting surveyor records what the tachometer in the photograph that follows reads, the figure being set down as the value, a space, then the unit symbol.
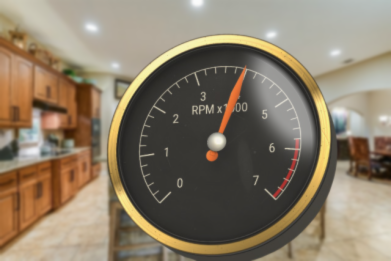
4000 rpm
